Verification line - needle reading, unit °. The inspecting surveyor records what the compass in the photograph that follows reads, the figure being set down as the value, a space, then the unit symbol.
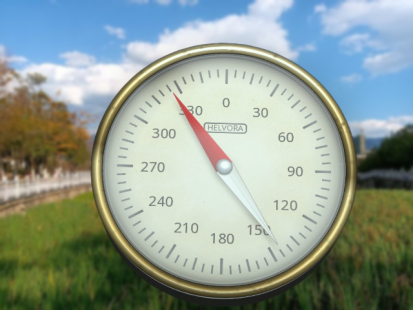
325 °
